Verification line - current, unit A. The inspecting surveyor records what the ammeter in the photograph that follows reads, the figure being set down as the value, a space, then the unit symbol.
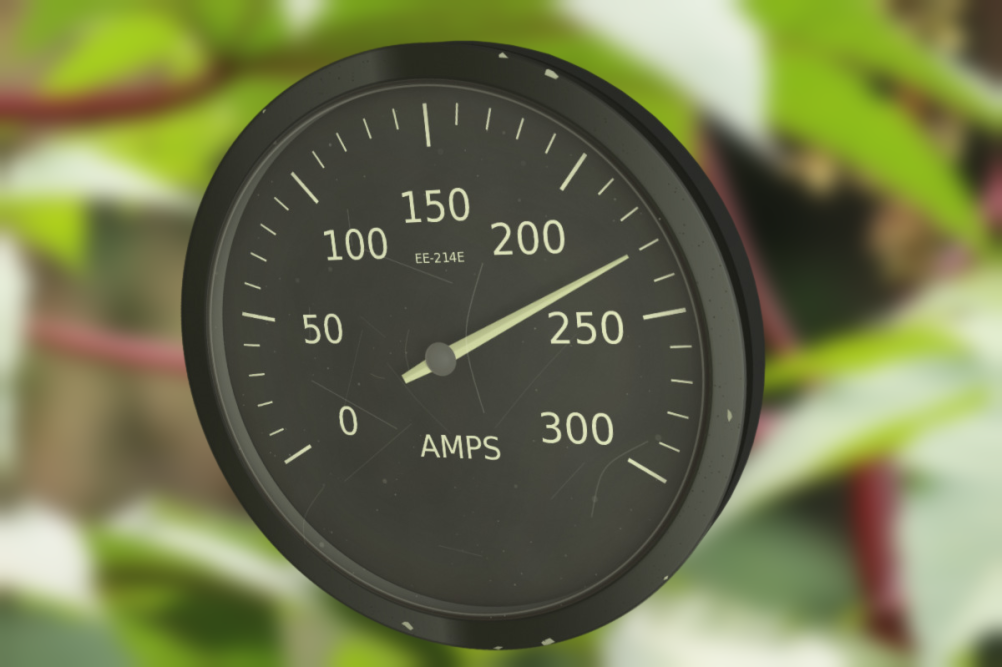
230 A
